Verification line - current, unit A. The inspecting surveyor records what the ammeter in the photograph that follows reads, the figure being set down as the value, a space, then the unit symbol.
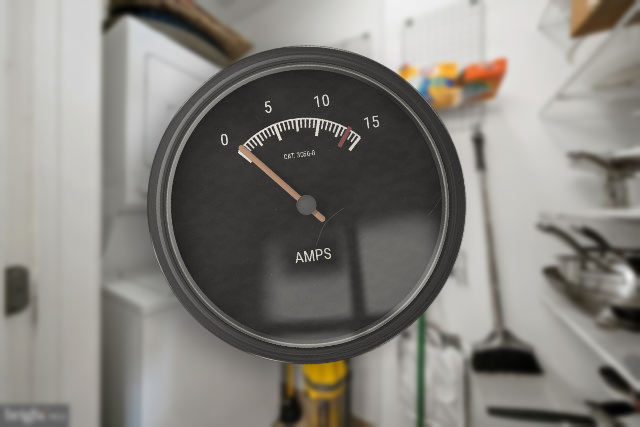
0.5 A
